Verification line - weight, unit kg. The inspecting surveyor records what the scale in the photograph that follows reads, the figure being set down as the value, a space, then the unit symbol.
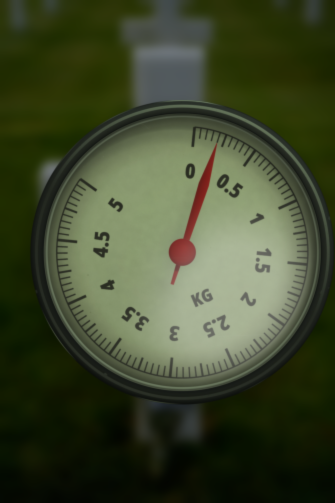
0.2 kg
